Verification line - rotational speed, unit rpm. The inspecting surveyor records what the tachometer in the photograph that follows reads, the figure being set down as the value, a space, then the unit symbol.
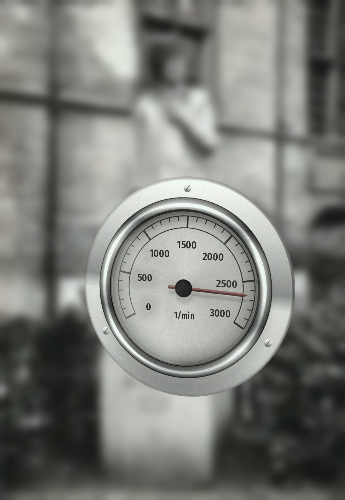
2650 rpm
